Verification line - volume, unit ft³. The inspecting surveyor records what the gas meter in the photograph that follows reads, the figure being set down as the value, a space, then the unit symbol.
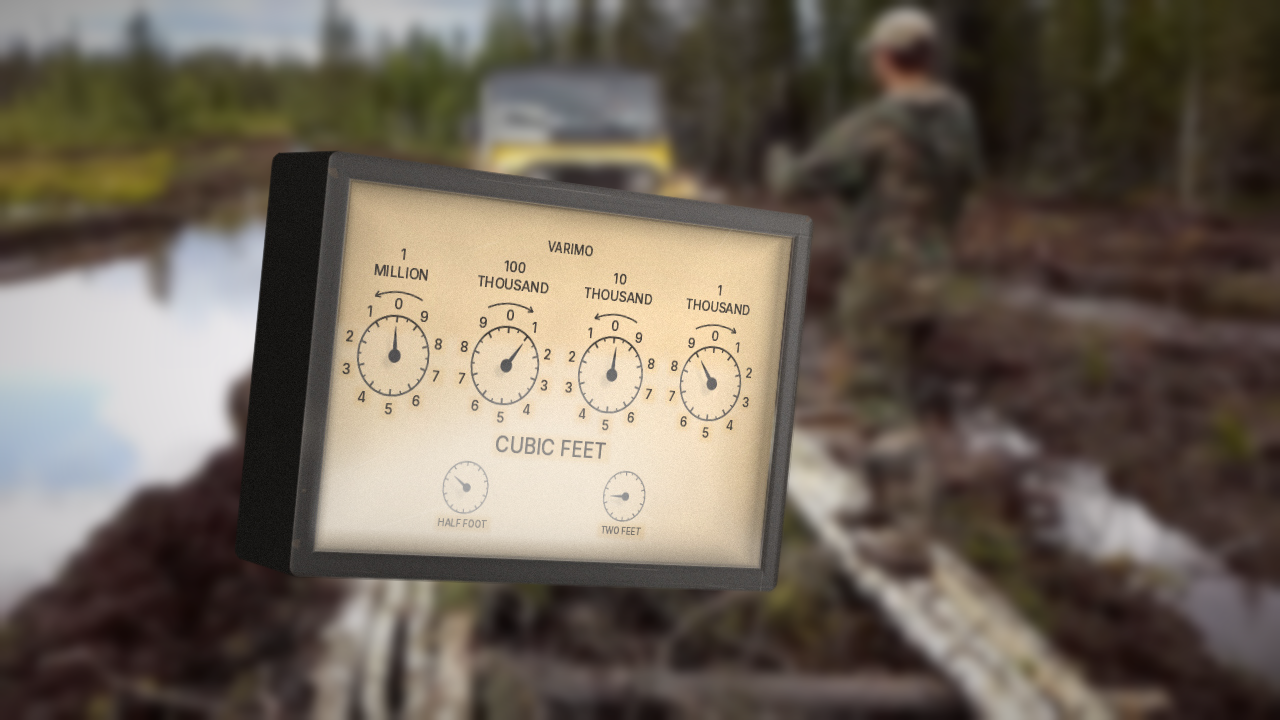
9900 ft³
